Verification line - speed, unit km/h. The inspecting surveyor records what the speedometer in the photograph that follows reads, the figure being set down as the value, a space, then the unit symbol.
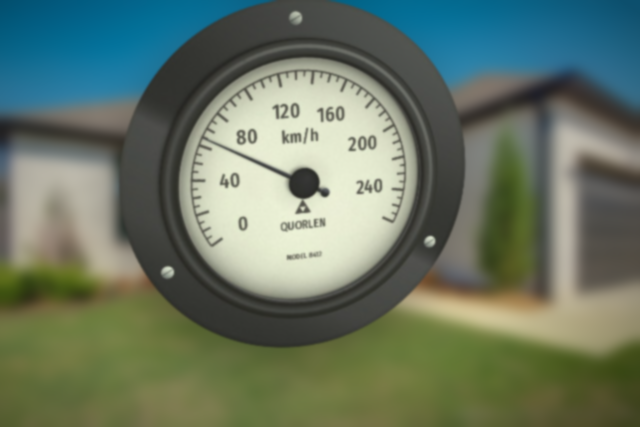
65 km/h
